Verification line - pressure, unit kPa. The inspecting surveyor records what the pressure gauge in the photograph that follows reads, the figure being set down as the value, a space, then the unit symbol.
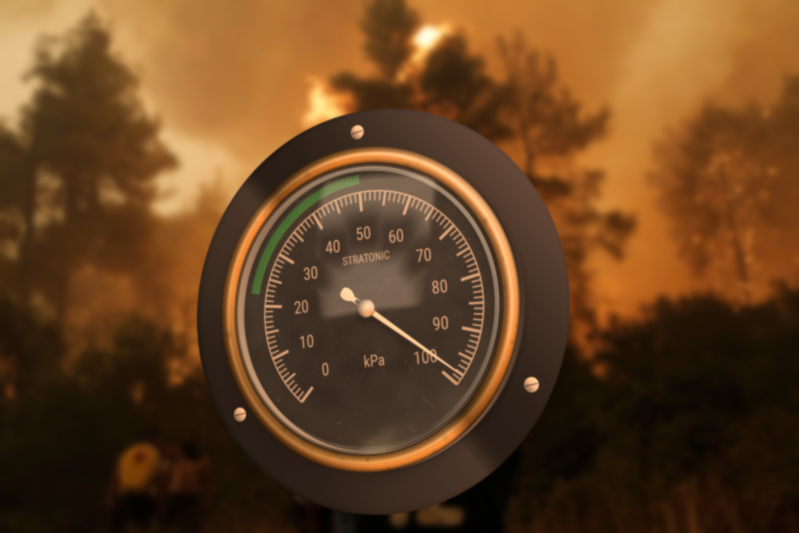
98 kPa
